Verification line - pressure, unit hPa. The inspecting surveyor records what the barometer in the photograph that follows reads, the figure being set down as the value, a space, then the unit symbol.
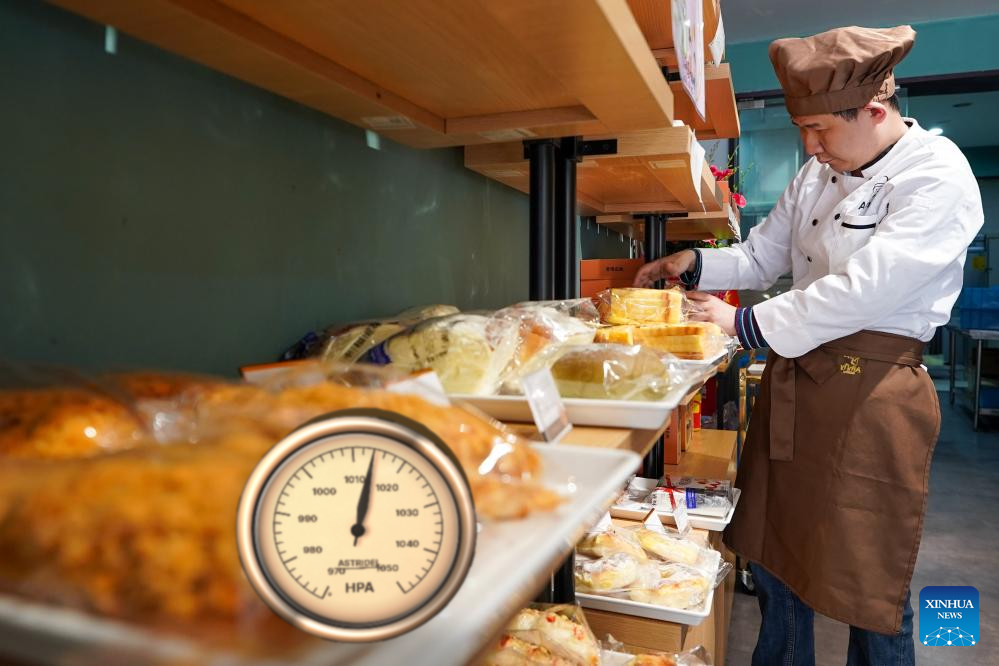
1014 hPa
